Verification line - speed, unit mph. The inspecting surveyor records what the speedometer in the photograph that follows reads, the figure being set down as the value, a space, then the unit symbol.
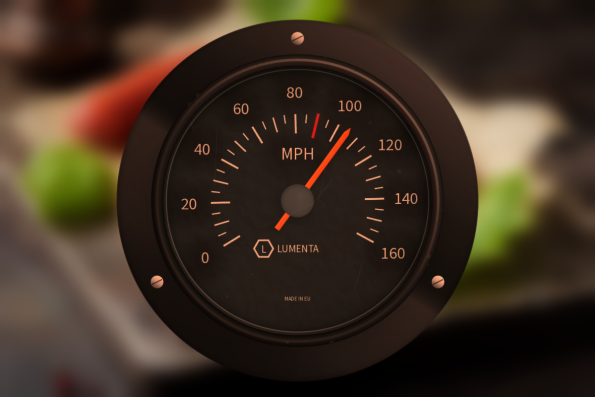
105 mph
